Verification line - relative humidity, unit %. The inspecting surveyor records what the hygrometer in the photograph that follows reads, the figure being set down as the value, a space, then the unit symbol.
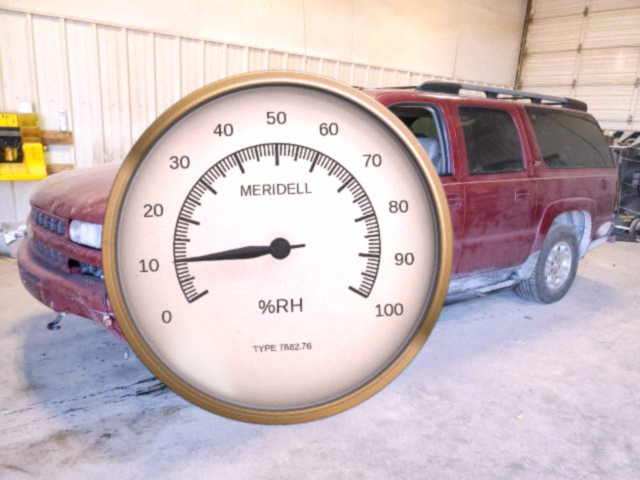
10 %
